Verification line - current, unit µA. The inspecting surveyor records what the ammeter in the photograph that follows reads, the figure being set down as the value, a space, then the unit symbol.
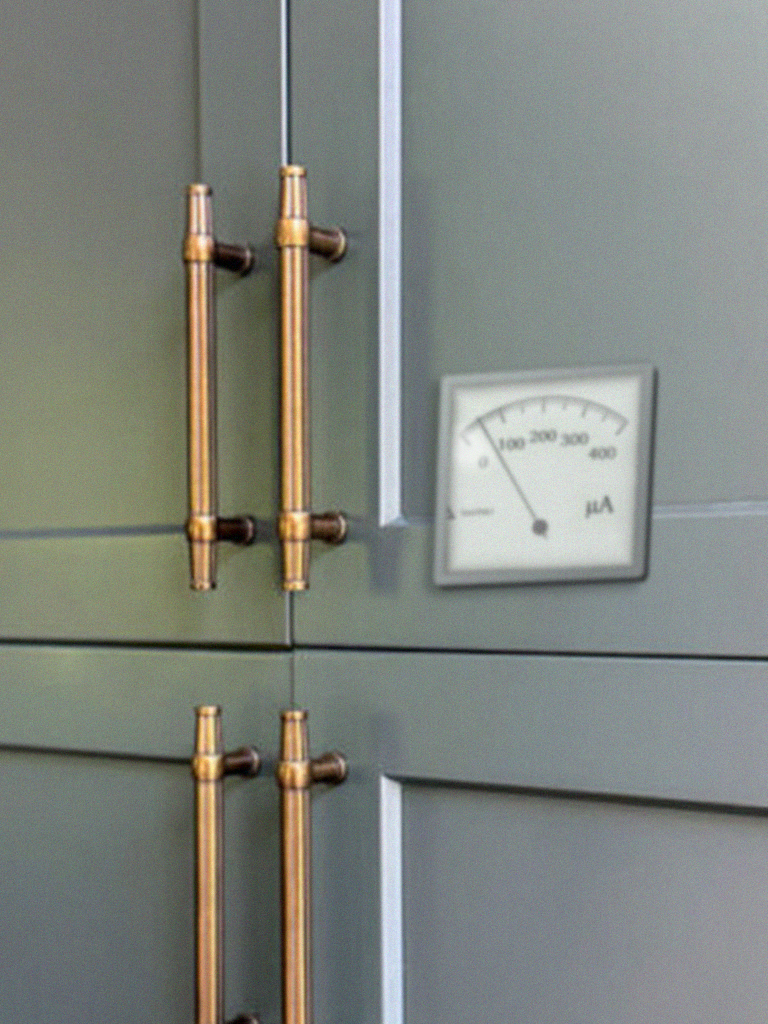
50 µA
